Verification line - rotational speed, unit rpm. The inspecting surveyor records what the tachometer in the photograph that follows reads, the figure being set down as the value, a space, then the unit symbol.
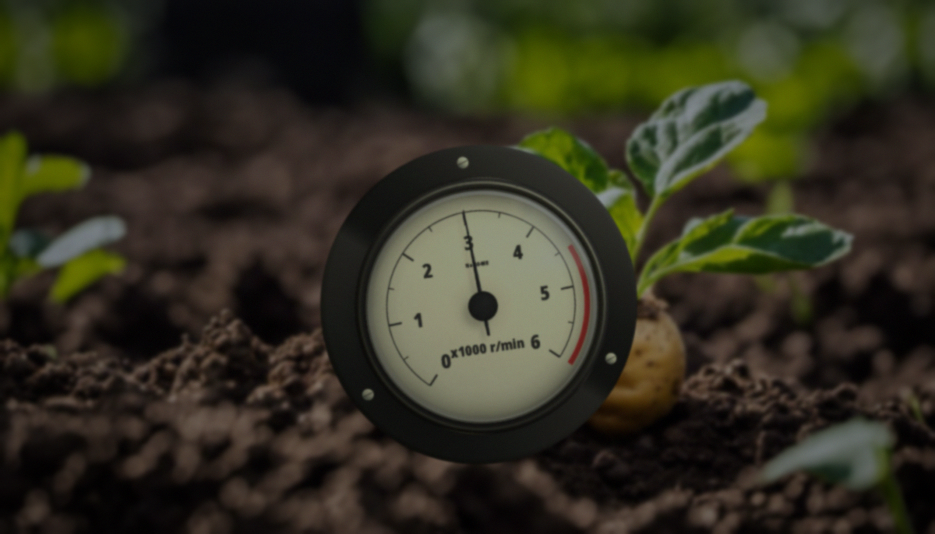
3000 rpm
